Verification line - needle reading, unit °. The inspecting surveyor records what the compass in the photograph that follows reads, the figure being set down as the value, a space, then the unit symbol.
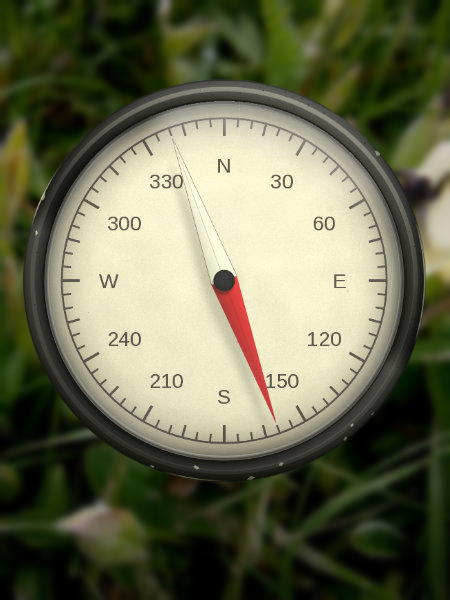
160 °
